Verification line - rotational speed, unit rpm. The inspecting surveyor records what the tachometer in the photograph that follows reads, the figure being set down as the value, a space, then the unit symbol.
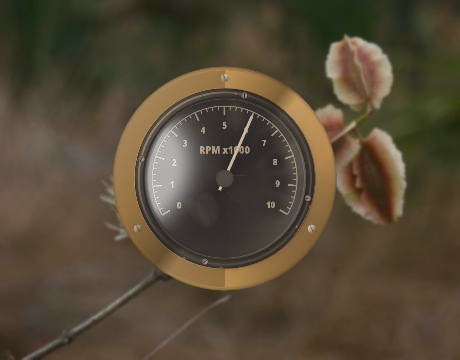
6000 rpm
